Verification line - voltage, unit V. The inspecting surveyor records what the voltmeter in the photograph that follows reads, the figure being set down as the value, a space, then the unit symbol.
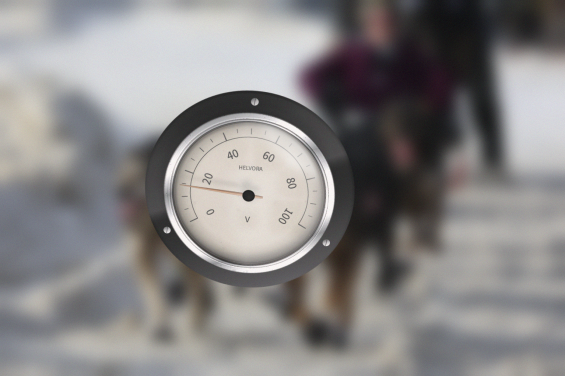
15 V
